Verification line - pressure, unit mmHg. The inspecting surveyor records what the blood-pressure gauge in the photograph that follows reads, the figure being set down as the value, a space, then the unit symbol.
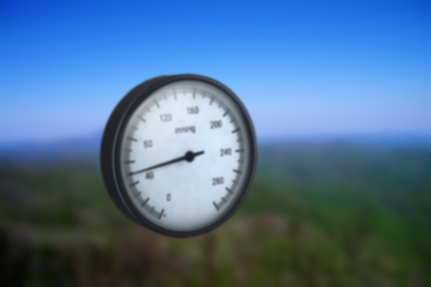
50 mmHg
